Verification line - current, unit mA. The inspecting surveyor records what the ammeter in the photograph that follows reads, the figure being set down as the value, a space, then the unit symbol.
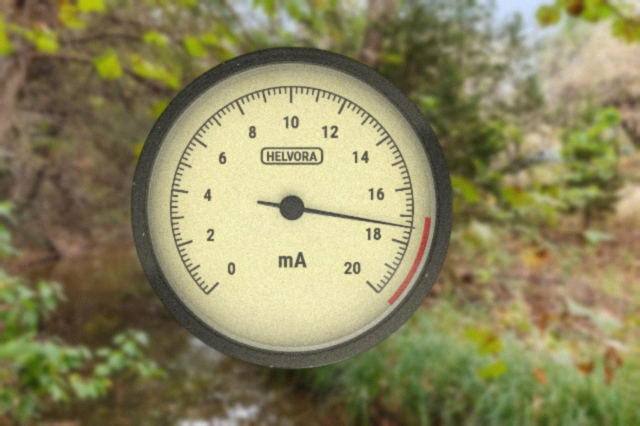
17.4 mA
